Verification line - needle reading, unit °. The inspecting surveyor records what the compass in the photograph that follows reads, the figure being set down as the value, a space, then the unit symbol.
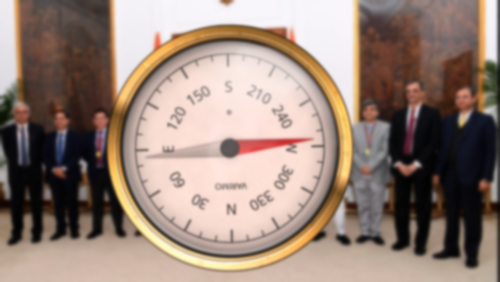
265 °
